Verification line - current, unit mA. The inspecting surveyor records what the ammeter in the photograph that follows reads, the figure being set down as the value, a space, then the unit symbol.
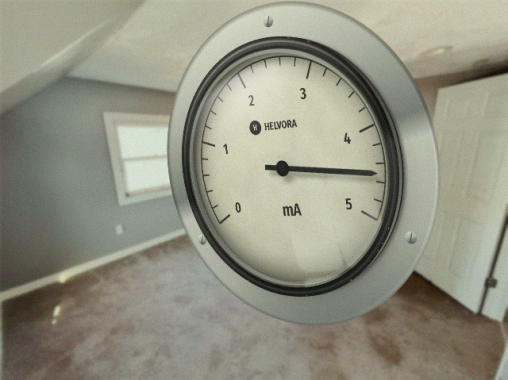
4.5 mA
